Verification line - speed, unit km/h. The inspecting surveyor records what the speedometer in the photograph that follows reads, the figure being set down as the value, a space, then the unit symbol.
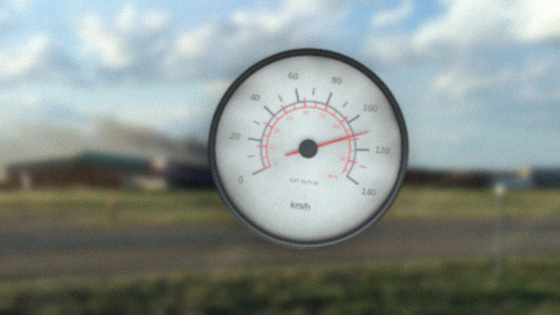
110 km/h
